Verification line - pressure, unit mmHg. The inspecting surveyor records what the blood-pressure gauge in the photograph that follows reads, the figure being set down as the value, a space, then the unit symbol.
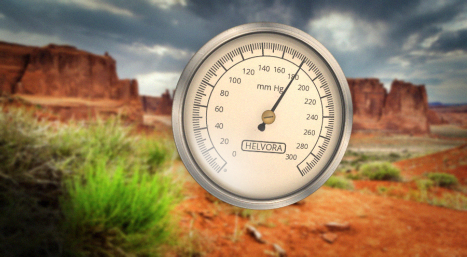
180 mmHg
